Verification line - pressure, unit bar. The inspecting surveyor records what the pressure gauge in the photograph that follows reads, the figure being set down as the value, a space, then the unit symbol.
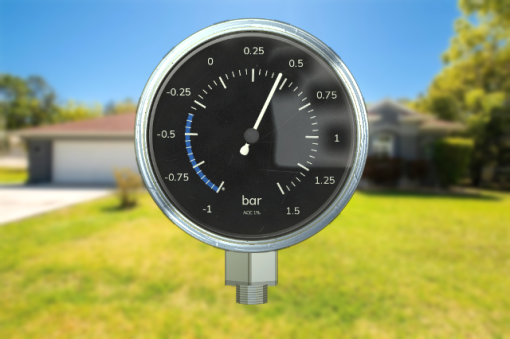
0.45 bar
